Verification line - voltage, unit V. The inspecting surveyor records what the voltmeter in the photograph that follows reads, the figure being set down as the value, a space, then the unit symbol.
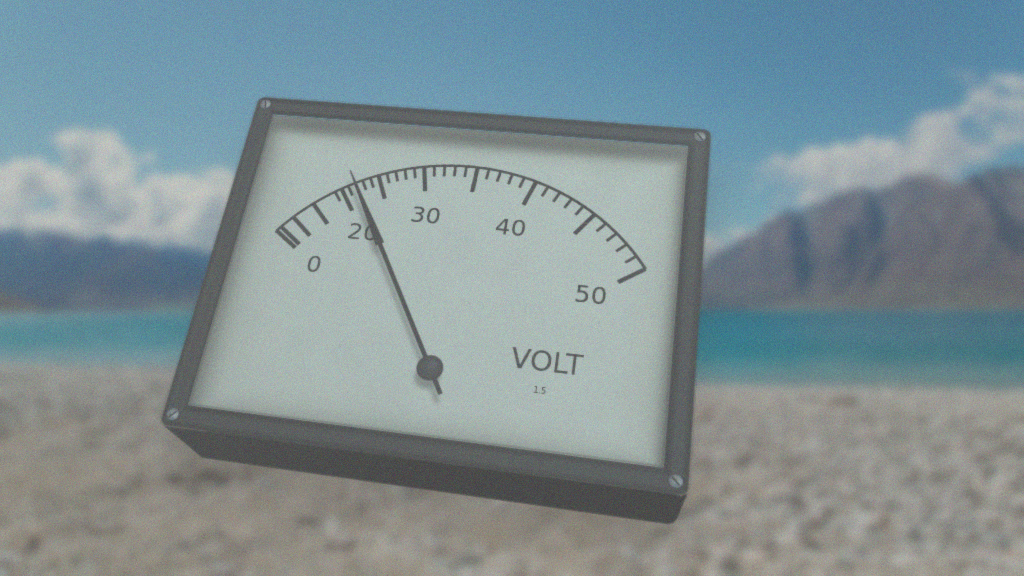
22 V
